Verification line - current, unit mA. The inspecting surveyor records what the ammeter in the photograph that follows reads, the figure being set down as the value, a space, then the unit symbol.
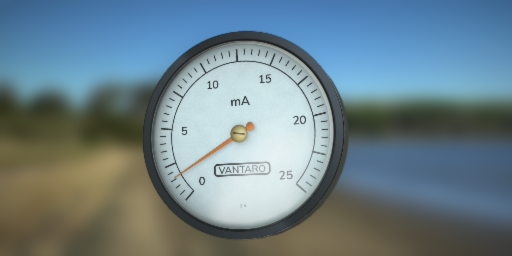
1.5 mA
